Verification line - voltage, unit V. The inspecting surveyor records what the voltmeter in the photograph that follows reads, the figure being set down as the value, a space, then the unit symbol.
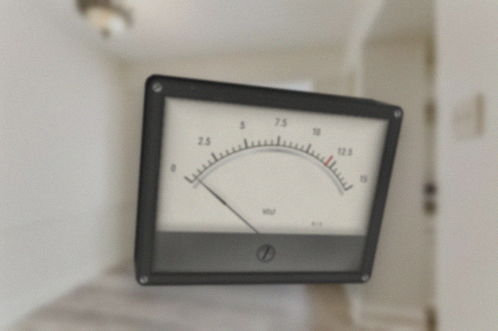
0.5 V
